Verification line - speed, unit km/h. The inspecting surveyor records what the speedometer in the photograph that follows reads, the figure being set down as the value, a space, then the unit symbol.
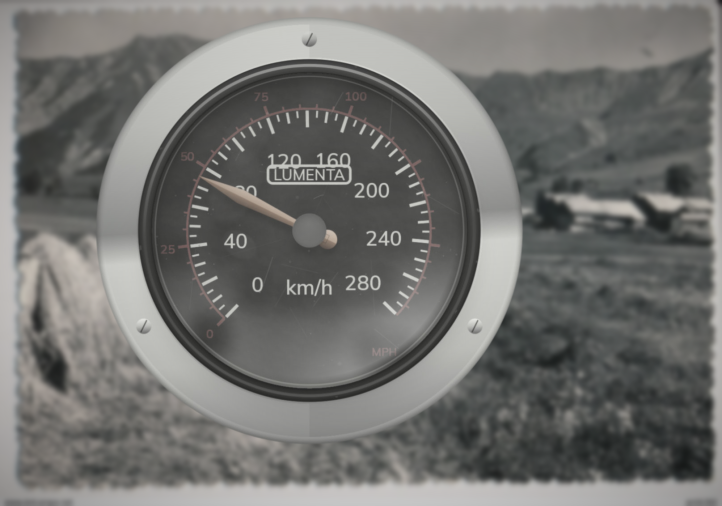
75 km/h
